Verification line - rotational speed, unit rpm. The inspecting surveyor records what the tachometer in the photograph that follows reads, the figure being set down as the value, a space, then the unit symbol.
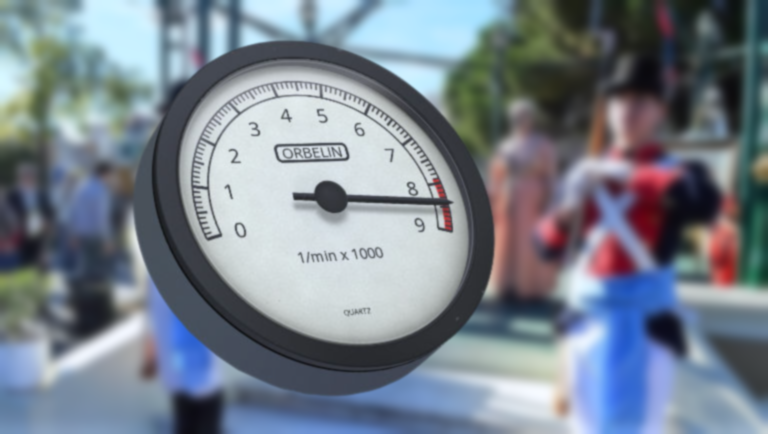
8500 rpm
